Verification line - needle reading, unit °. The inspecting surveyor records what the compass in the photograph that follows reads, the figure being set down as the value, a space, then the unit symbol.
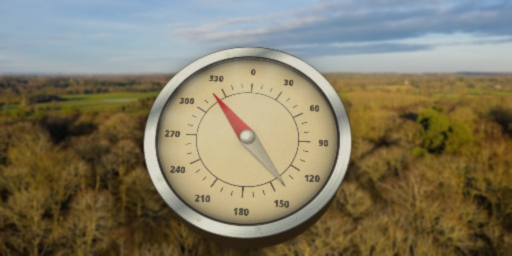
320 °
